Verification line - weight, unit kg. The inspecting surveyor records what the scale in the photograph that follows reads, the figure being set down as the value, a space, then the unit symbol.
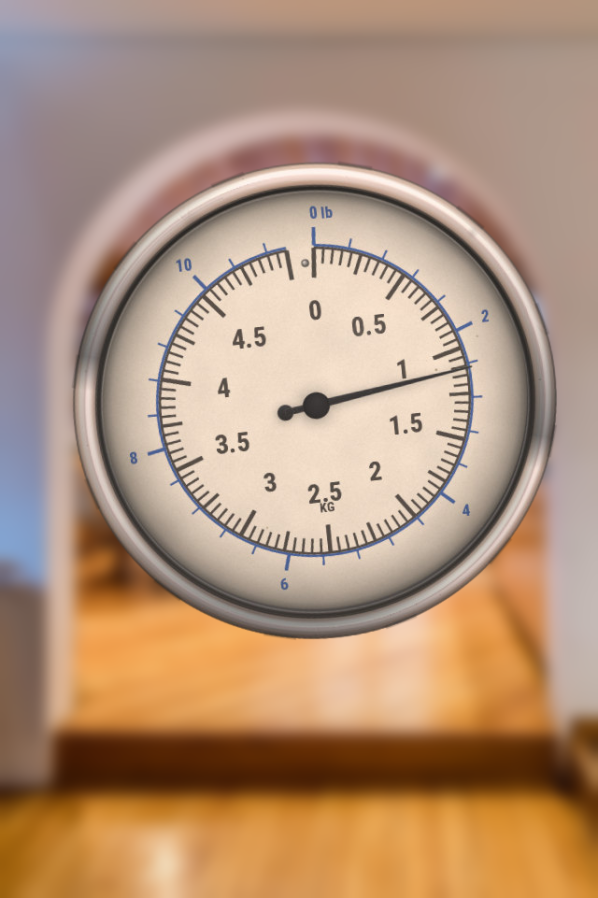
1.1 kg
